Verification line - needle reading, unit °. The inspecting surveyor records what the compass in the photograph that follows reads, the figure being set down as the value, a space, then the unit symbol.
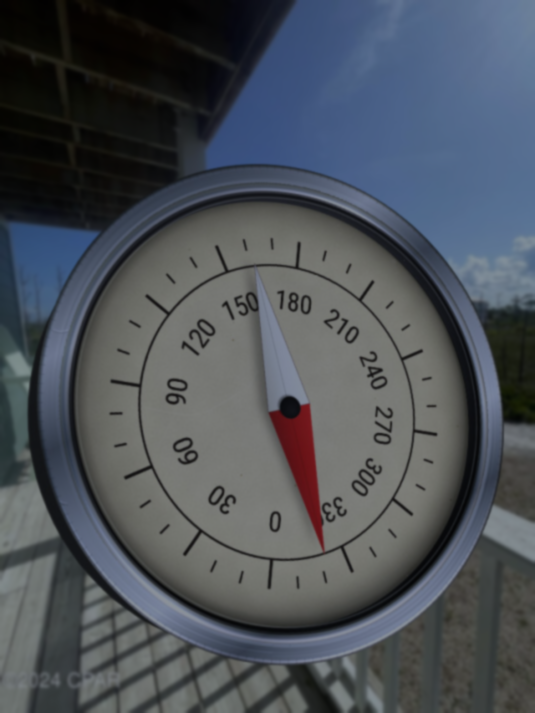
340 °
